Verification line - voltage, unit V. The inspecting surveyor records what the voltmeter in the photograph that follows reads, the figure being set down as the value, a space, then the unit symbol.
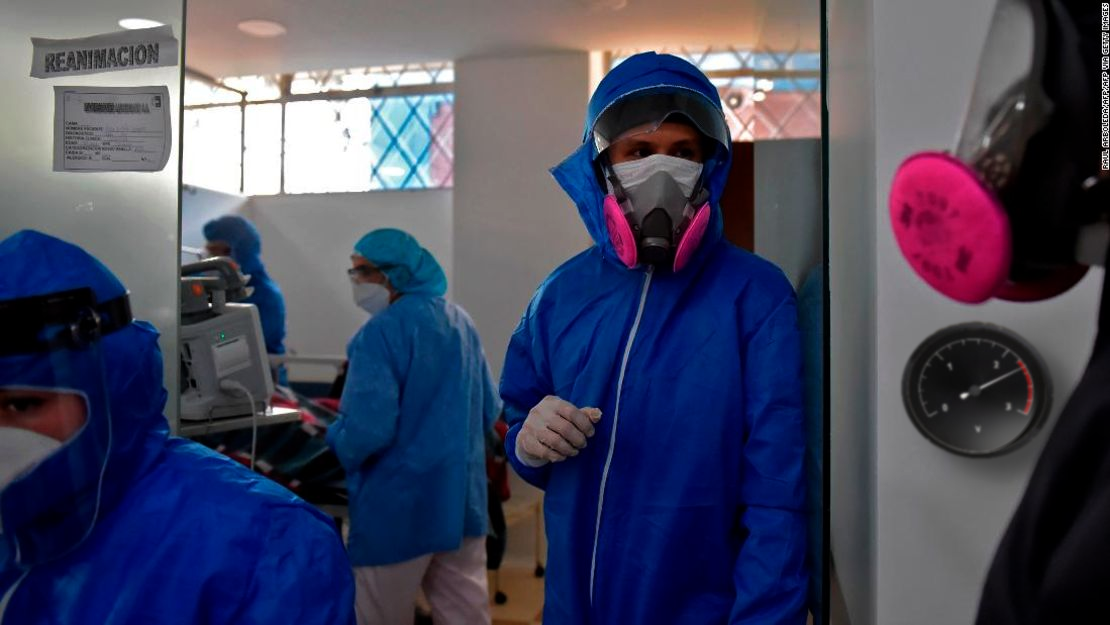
2.3 V
